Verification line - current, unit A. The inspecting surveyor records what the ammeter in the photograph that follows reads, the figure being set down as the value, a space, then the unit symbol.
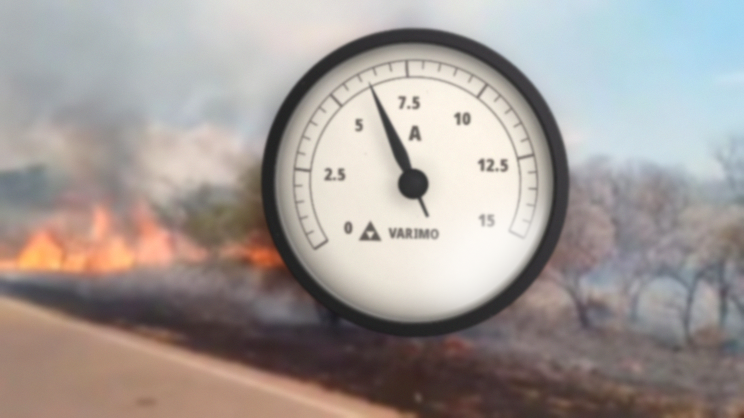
6.25 A
